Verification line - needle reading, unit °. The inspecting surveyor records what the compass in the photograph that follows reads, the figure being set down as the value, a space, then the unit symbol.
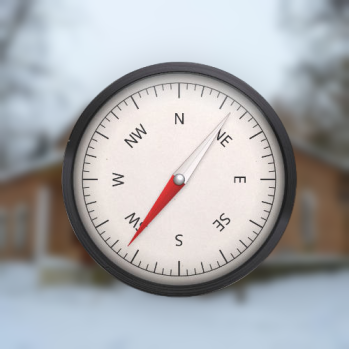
217.5 °
